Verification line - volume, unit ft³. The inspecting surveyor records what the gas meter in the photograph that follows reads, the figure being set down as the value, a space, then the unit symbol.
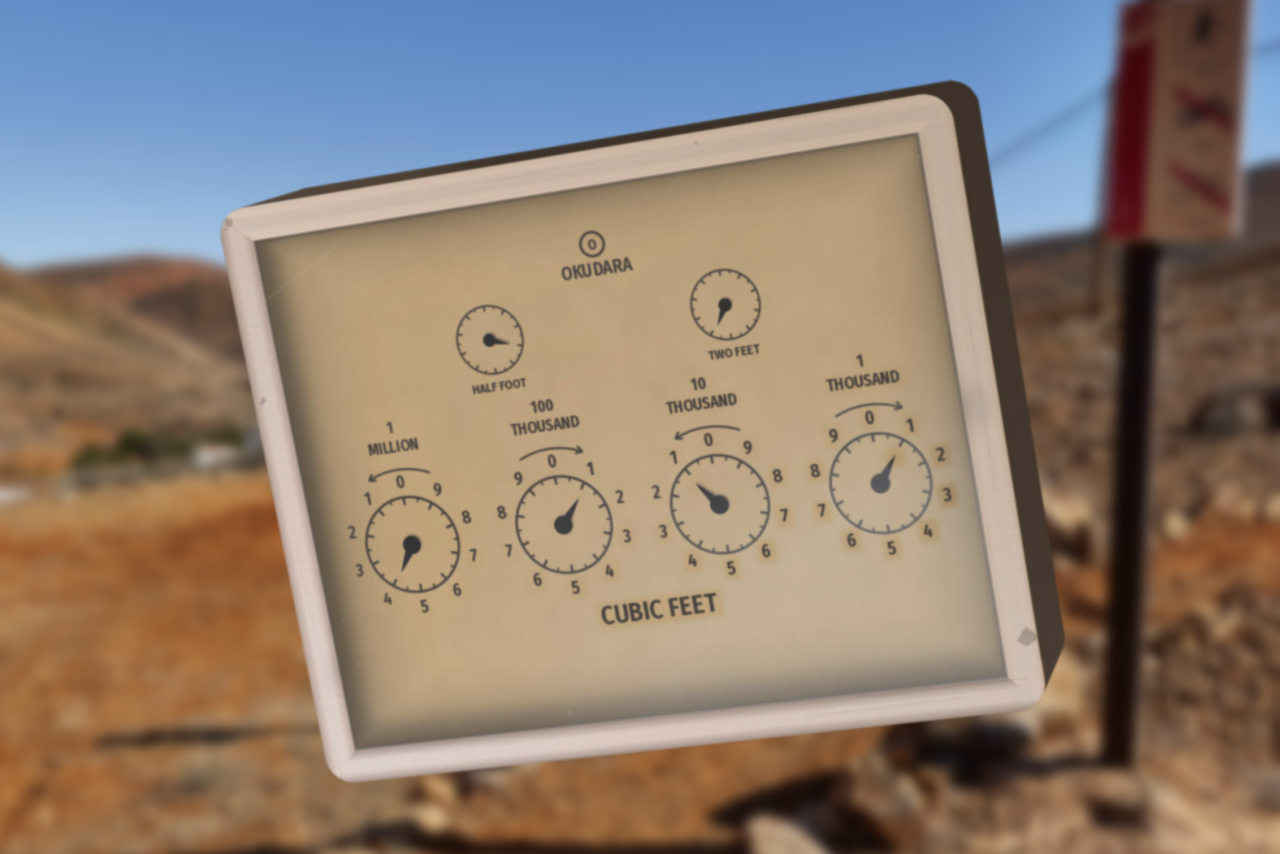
411100 ft³
